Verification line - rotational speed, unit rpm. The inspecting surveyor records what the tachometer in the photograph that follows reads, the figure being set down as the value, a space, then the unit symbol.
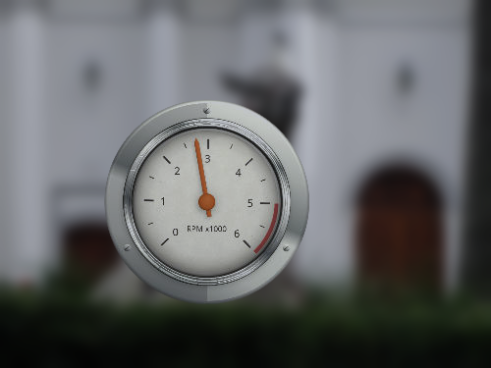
2750 rpm
